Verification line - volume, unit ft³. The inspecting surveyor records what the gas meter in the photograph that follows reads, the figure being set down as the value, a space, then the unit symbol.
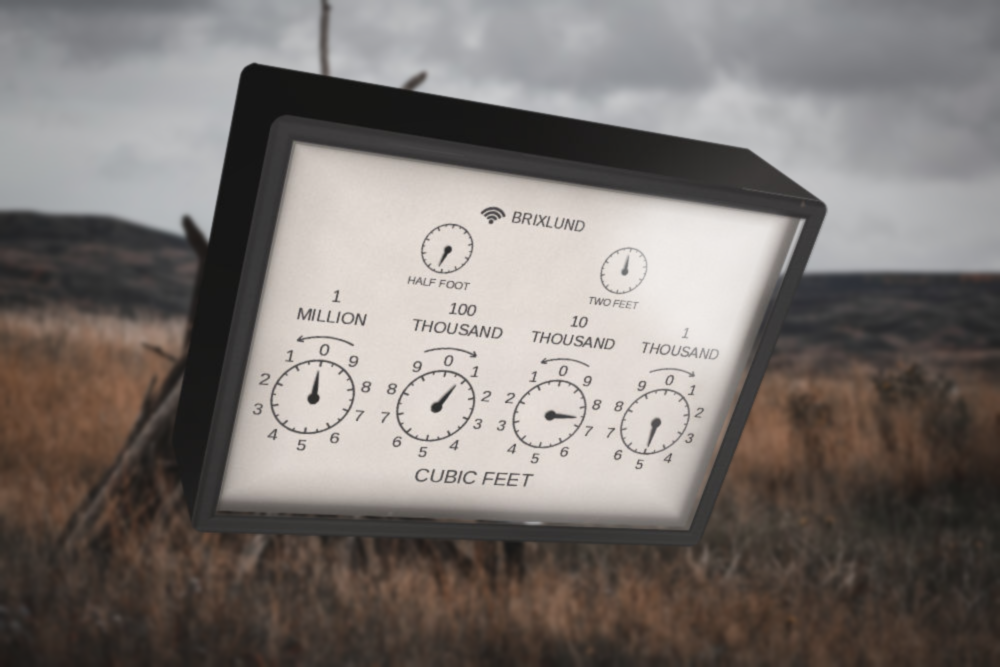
7500 ft³
